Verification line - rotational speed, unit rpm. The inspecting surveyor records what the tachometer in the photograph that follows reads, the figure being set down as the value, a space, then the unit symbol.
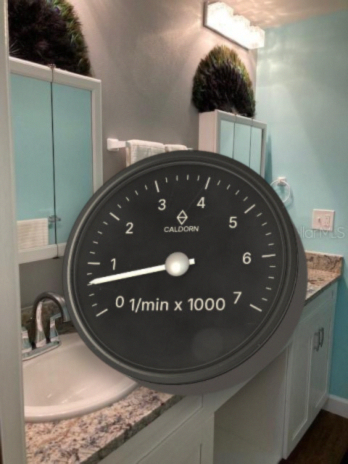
600 rpm
